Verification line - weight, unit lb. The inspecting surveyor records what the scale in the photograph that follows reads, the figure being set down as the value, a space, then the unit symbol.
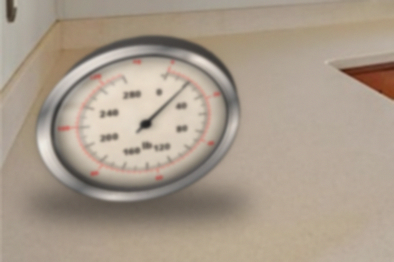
20 lb
